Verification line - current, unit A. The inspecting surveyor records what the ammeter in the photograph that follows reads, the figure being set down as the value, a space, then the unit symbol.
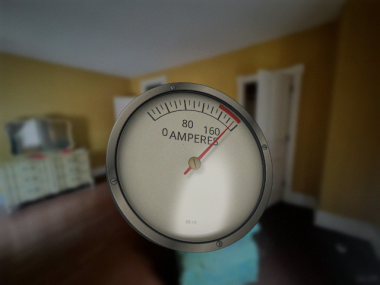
190 A
